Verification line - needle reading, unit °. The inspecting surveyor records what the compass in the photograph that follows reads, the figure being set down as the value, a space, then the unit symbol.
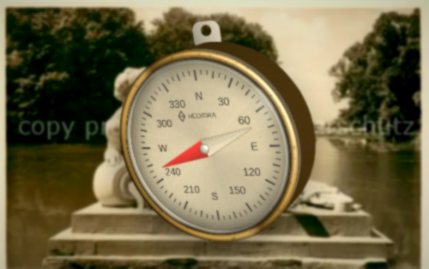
250 °
